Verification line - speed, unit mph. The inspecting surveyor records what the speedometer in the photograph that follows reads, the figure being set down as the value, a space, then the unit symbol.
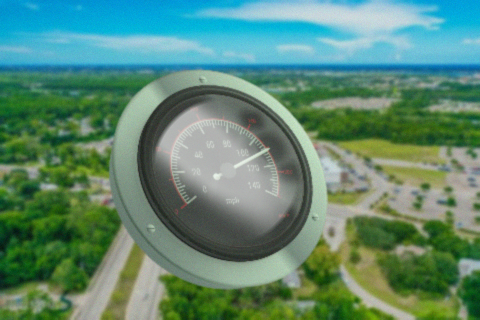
110 mph
